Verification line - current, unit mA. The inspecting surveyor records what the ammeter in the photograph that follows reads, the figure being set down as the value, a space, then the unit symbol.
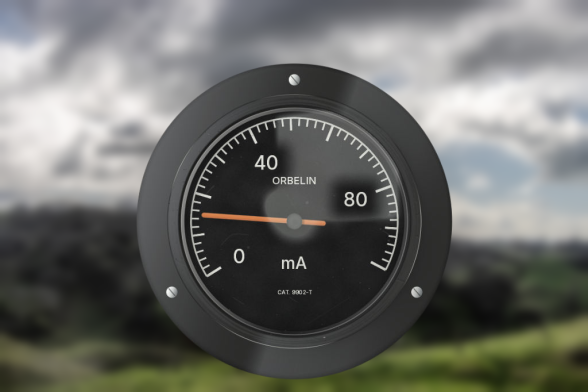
15 mA
